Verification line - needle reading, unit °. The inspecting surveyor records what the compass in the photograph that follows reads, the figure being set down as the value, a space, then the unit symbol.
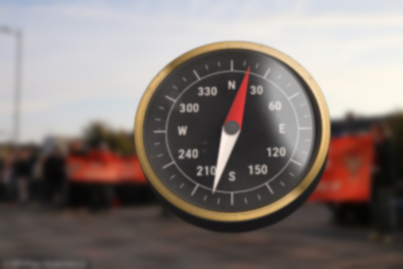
15 °
